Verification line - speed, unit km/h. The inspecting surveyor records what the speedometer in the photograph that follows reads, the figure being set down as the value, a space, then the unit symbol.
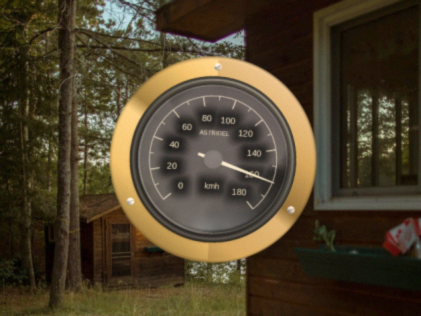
160 km/h
